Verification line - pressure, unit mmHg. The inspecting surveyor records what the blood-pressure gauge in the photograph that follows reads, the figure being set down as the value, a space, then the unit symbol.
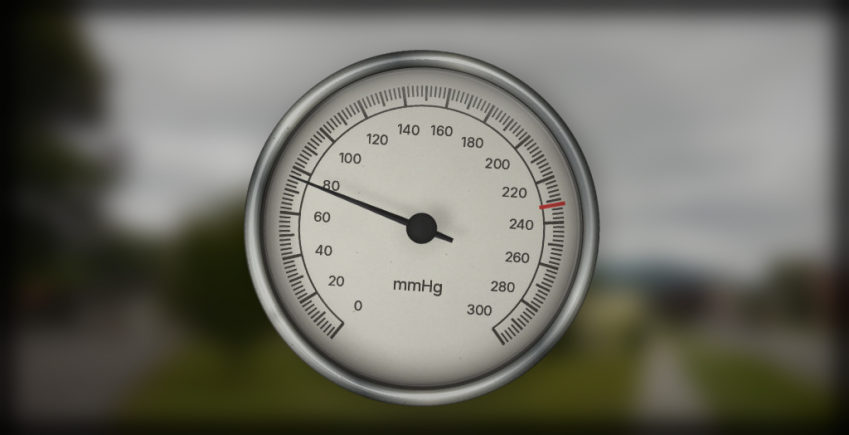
76 mmHg
